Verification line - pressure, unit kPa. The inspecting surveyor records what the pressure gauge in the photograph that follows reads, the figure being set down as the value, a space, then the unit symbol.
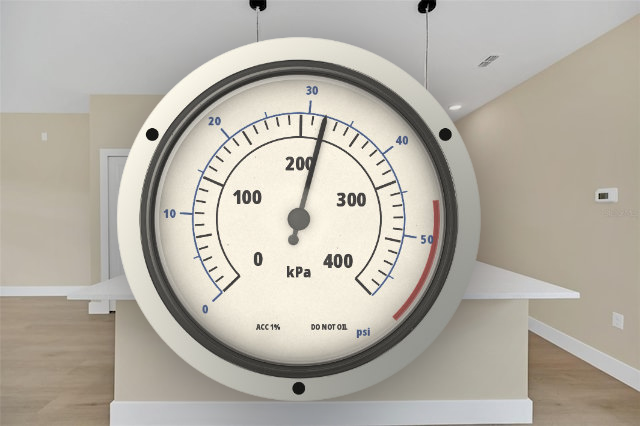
220 kPa
